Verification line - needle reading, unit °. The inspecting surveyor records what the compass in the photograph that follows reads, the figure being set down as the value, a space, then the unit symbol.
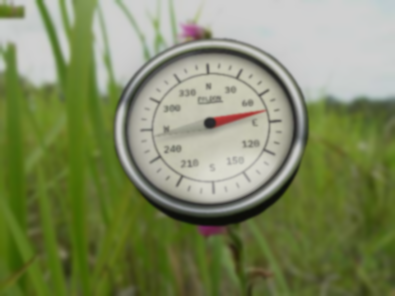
80 °
